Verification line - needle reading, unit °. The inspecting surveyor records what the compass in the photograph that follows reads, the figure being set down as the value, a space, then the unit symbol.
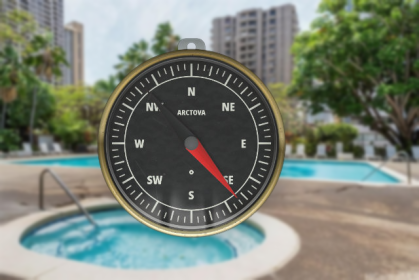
140 °
